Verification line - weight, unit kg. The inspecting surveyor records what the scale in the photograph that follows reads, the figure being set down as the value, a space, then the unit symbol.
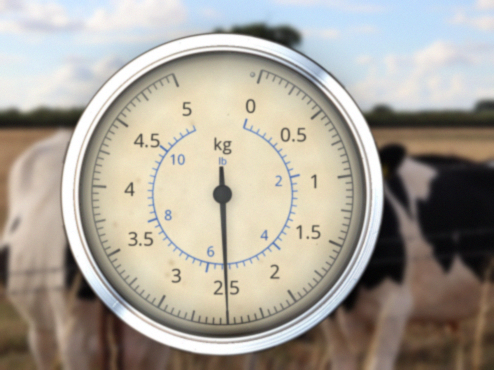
2.5 kg
